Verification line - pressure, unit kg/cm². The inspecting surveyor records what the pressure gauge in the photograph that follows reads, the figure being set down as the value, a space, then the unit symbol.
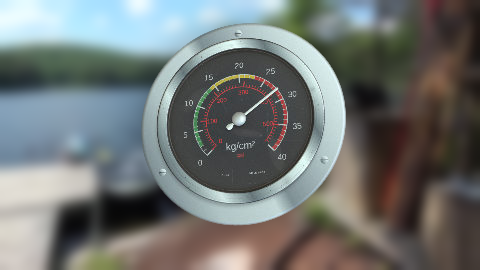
28 kg/cm²
